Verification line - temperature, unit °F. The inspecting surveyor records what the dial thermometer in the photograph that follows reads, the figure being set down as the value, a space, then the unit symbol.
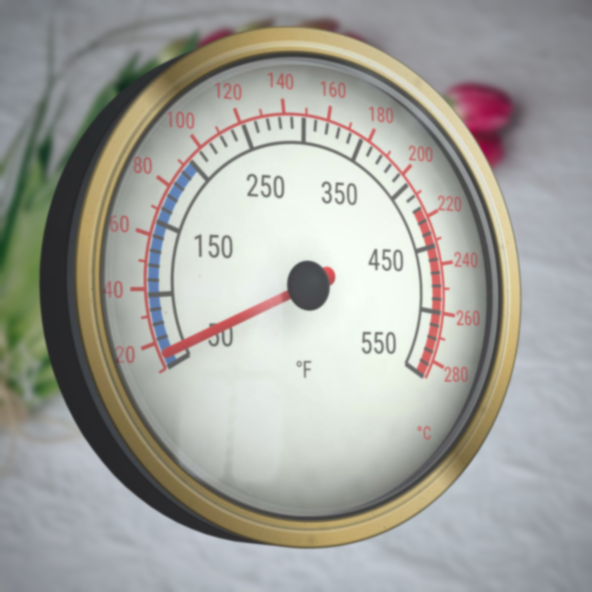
60 °F
